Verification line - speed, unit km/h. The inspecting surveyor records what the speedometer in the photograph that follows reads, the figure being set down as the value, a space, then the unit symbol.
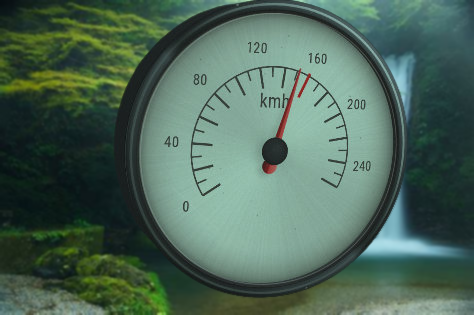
150 km/h
